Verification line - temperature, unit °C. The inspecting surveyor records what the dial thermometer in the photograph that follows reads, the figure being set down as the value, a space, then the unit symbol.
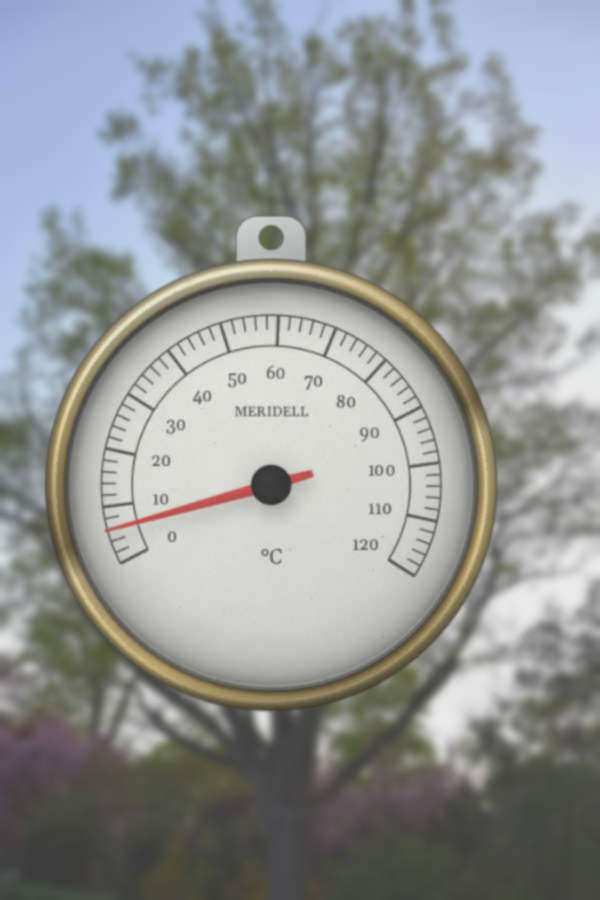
6 °C
